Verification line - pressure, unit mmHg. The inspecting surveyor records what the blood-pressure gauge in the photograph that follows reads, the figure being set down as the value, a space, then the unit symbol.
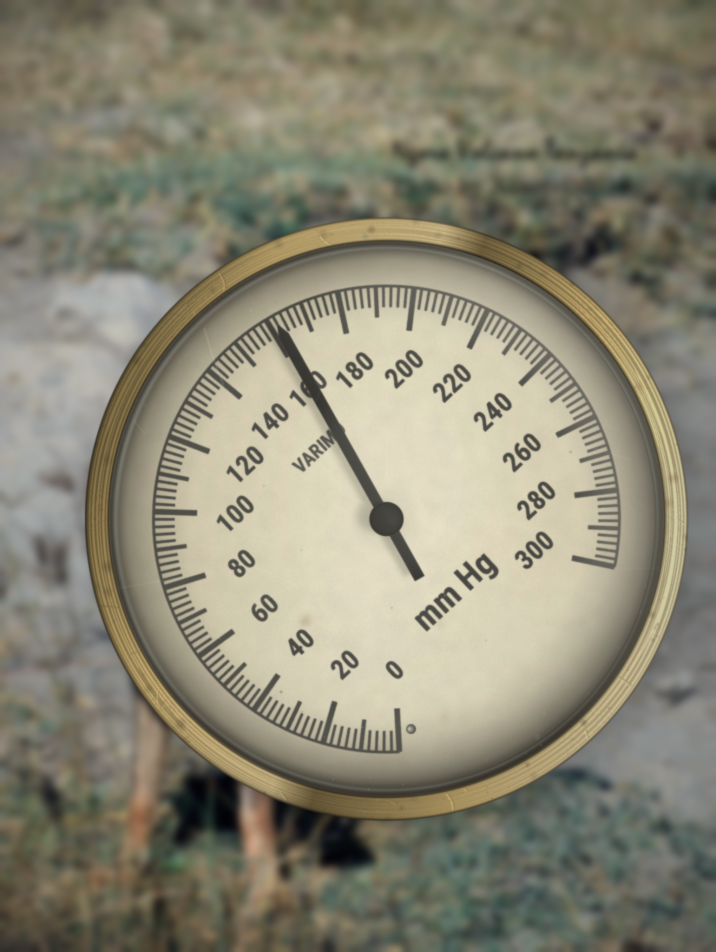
162 mmHg
